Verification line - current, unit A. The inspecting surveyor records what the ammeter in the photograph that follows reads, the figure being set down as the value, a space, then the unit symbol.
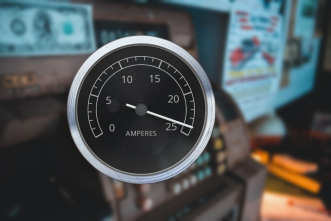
24 A
